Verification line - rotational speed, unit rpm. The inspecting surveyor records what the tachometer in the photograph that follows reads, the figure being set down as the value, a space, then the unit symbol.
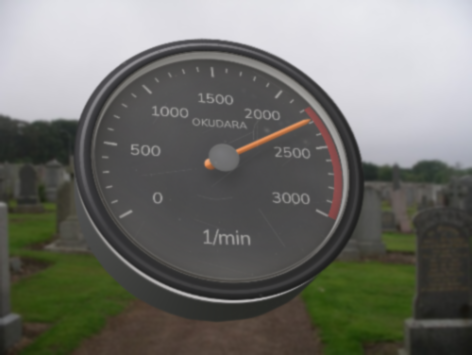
2300 rpm
